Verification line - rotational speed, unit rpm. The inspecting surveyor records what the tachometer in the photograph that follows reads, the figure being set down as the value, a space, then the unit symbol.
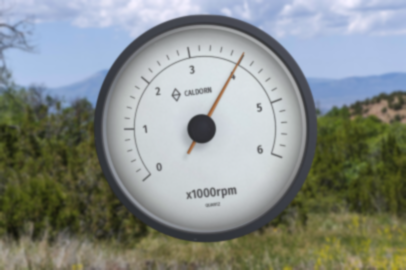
4000 rpm
